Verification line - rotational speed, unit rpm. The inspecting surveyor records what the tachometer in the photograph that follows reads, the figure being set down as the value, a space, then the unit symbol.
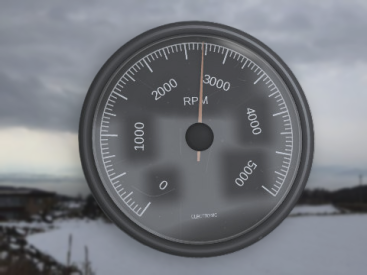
2700 rpm
